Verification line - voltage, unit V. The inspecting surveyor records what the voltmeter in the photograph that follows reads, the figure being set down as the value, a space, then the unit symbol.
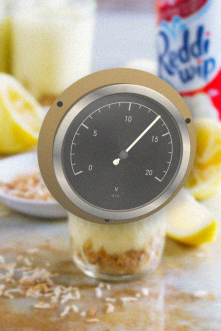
13 V
